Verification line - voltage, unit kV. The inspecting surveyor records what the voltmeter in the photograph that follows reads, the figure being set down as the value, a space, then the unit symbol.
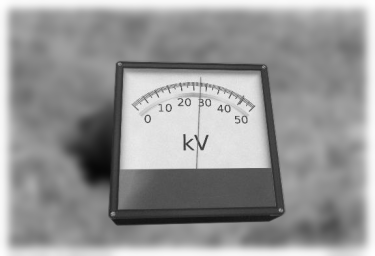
27.5 kV
